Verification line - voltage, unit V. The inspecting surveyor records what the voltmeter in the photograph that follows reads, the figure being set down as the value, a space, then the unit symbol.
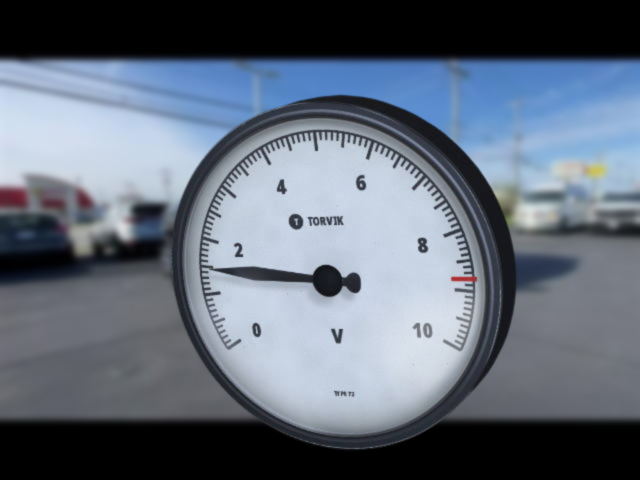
1.5 V
